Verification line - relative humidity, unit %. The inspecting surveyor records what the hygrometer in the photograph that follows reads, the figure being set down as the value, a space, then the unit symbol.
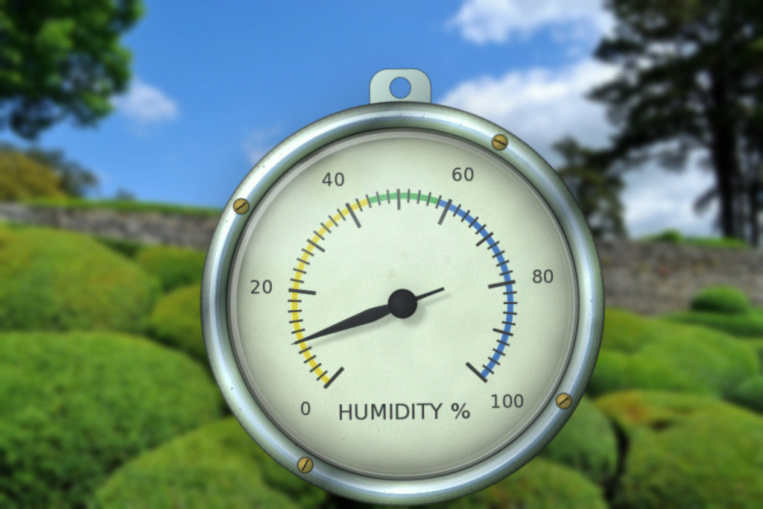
10 %
